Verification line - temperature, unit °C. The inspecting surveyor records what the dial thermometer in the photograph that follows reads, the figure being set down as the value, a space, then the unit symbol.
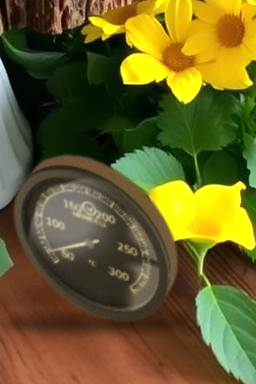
62.5 °C
